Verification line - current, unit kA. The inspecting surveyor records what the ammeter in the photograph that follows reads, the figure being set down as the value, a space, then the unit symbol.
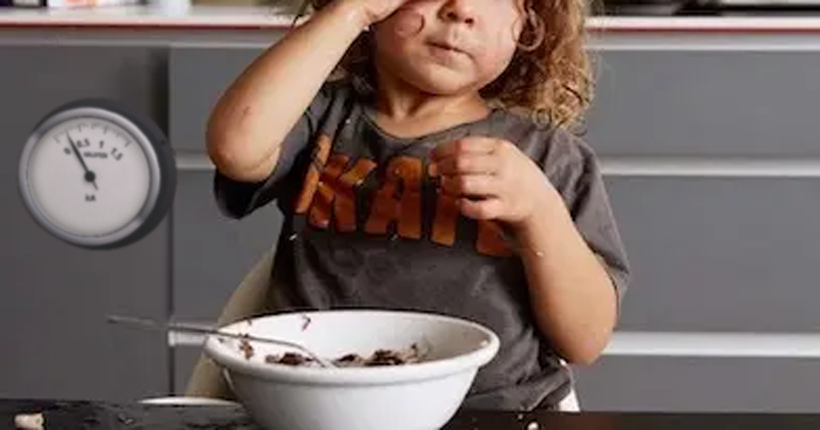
0.25 kA
